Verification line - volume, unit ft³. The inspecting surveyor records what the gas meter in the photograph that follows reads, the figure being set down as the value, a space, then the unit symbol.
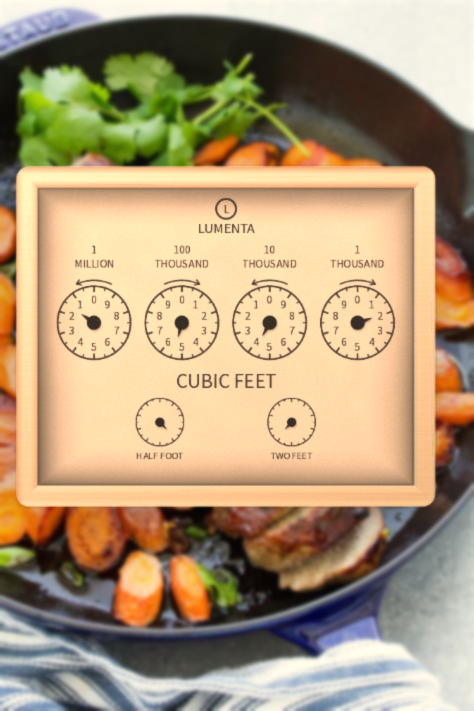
154200 ft³
